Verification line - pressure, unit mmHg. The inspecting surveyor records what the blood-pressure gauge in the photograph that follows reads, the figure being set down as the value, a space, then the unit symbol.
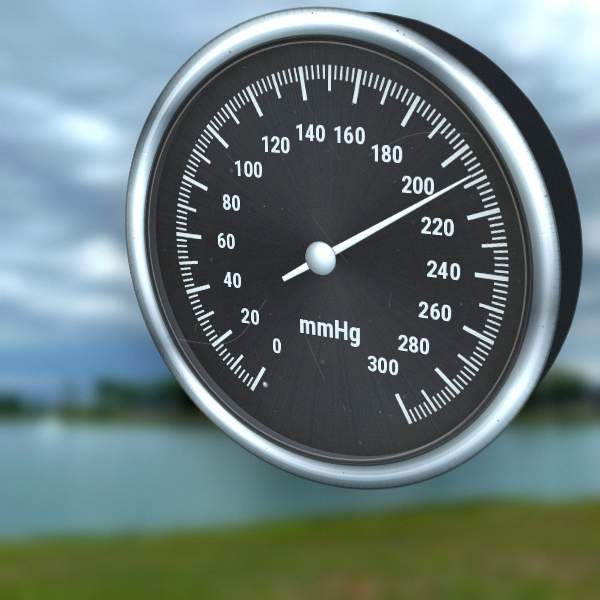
208 mmHg
